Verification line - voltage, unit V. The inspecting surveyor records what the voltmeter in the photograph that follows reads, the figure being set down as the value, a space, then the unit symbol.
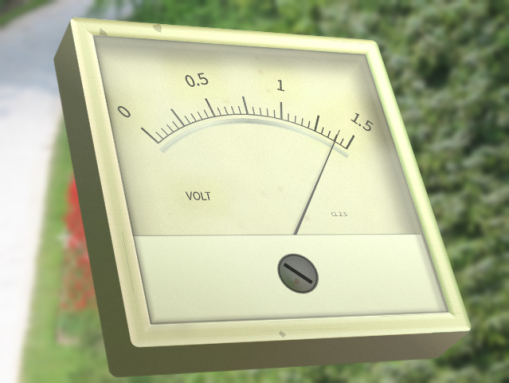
1.4 V
